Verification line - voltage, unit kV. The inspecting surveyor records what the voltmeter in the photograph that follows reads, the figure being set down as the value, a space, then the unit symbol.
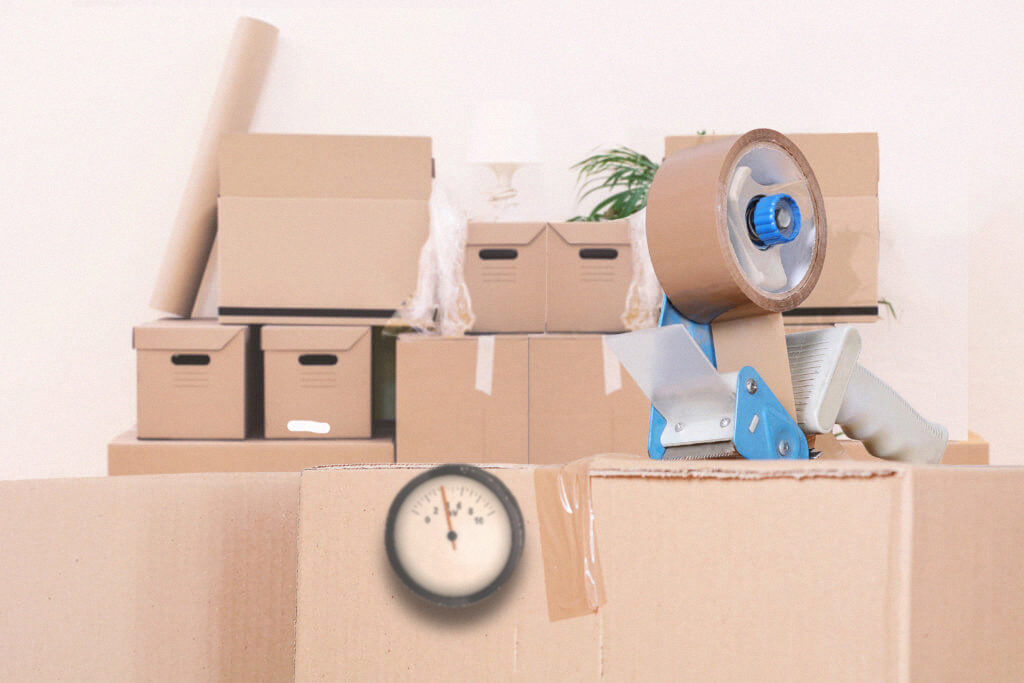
4 kV
